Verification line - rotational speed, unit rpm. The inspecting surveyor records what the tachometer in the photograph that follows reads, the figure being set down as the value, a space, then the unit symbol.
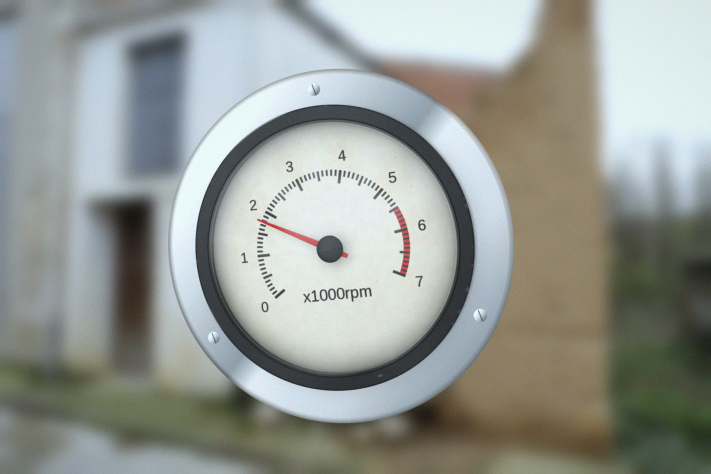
1800 rpm
